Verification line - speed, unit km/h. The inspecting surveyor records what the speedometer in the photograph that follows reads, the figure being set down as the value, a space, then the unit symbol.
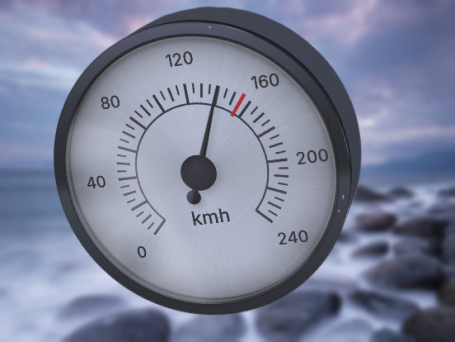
140 km/h
